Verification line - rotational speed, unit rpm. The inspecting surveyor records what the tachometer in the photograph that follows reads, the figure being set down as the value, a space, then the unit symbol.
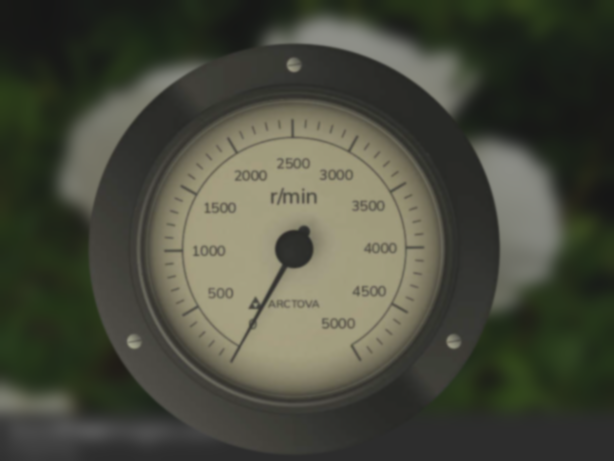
0 rpm
